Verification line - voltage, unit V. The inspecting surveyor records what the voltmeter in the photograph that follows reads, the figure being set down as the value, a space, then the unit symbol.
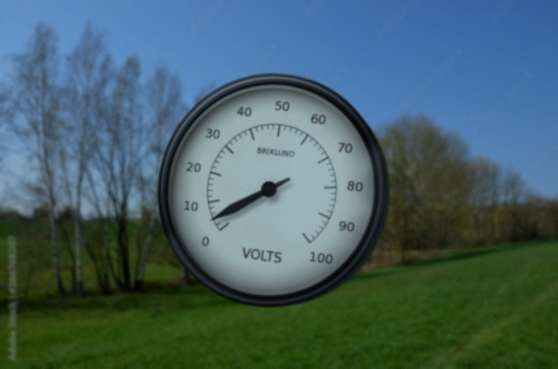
4 V
